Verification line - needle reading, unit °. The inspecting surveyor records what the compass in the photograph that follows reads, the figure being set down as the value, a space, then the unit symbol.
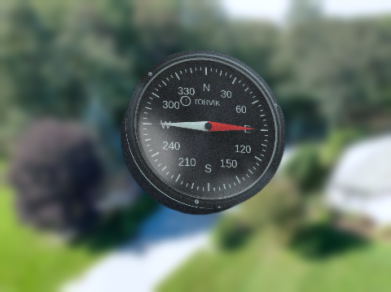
90 °
